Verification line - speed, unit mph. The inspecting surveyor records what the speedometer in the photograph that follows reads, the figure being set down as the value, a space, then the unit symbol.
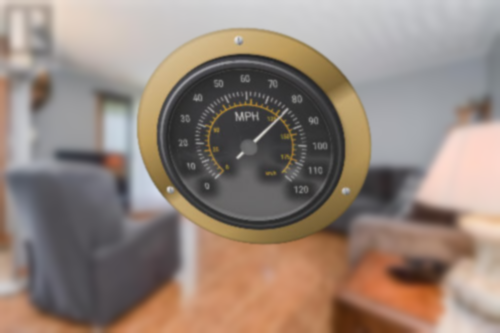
80 mph
